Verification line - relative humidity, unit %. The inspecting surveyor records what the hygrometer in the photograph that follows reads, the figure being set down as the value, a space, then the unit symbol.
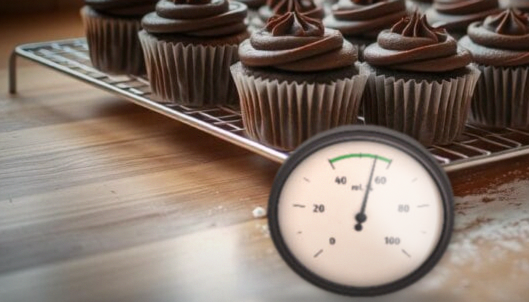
55 %
